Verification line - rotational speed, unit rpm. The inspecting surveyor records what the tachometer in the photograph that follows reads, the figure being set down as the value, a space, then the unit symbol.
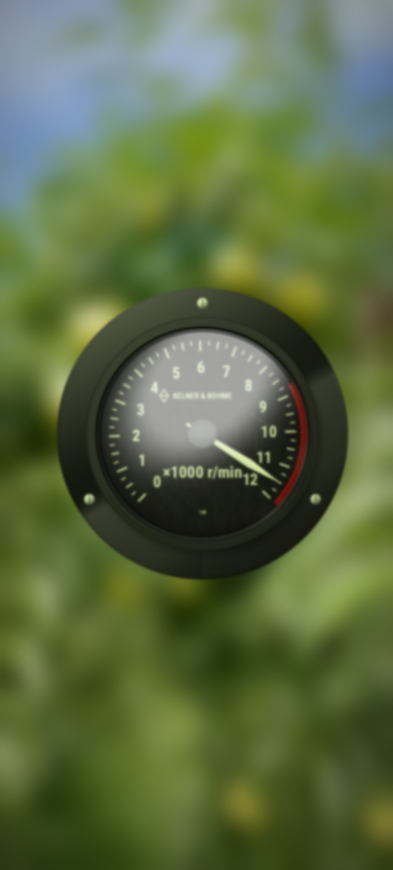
11500 rpm
